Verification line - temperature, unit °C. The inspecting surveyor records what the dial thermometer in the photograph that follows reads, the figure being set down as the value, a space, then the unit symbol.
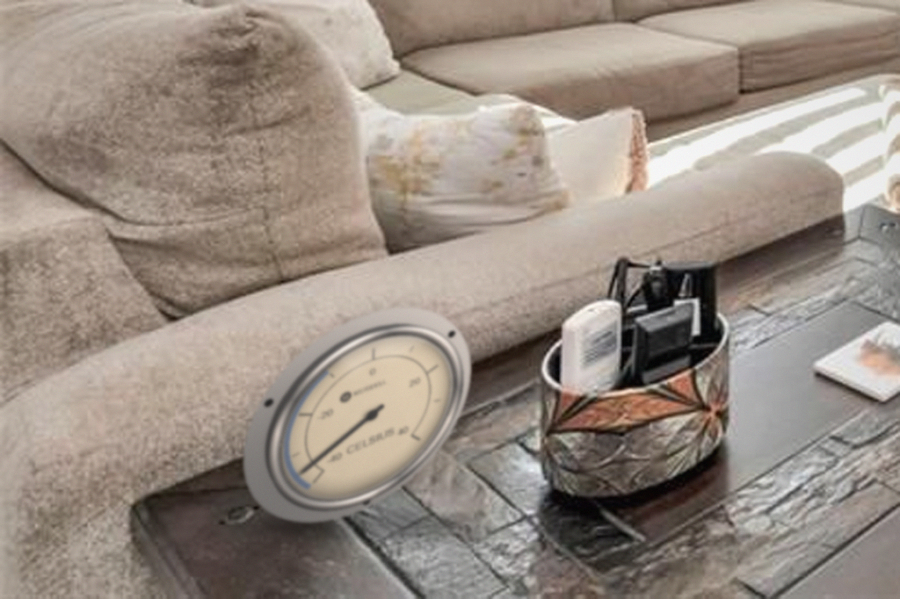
-35 °C
